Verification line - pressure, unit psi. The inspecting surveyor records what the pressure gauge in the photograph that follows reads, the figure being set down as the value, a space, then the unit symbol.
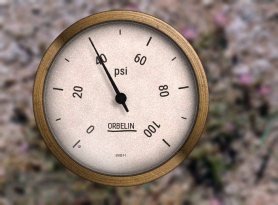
40 psi
